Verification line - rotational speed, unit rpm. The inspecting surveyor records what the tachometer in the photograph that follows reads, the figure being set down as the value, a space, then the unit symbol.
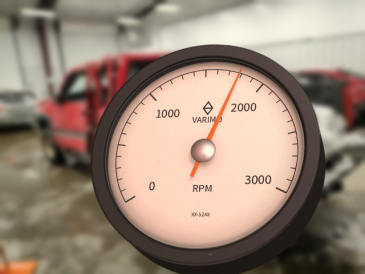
1800 rpm
